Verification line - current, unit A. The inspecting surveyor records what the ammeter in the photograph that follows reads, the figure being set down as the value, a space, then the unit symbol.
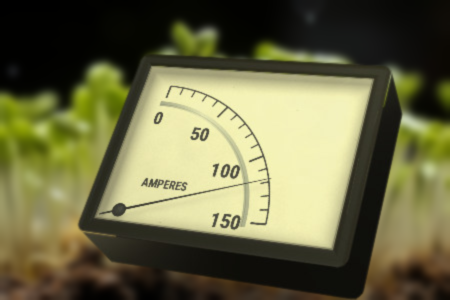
120 A
